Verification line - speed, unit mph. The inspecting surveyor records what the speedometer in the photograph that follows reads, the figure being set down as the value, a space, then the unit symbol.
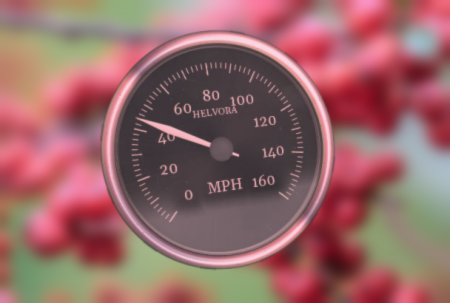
44 mph
